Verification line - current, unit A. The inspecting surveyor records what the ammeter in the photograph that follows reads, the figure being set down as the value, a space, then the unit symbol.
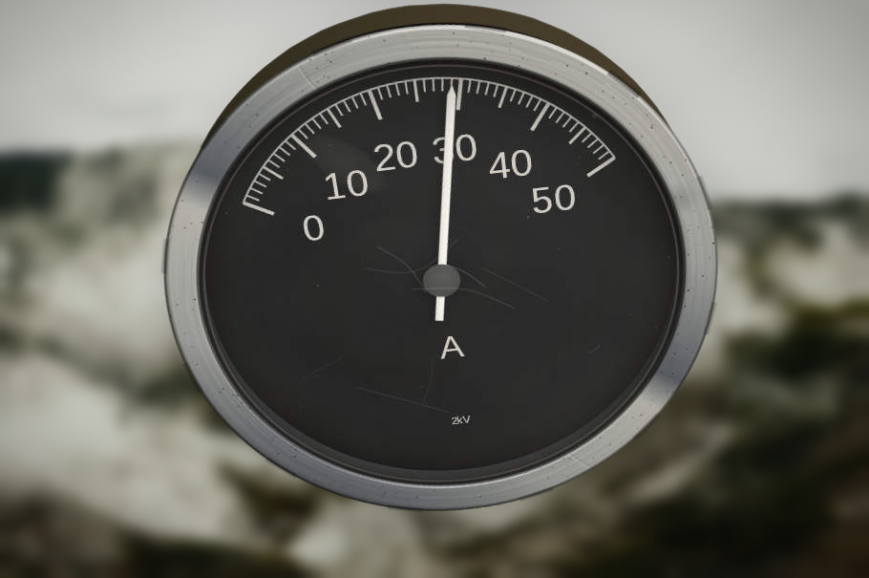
29 A
